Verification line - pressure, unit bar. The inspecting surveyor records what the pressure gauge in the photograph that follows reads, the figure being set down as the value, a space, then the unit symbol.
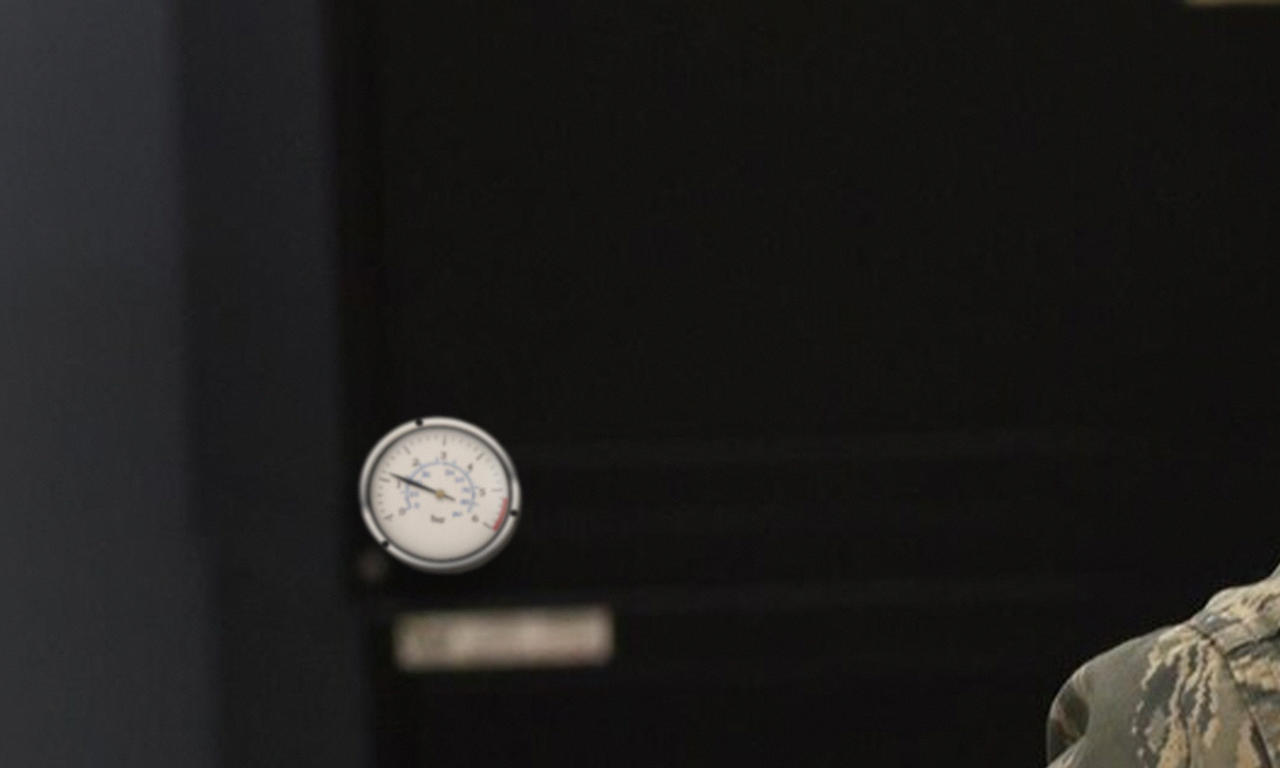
1.2 bar
